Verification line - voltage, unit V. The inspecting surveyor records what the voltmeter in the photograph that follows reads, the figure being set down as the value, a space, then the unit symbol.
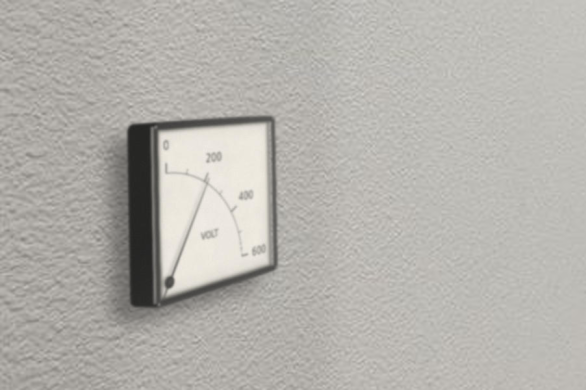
200 V
